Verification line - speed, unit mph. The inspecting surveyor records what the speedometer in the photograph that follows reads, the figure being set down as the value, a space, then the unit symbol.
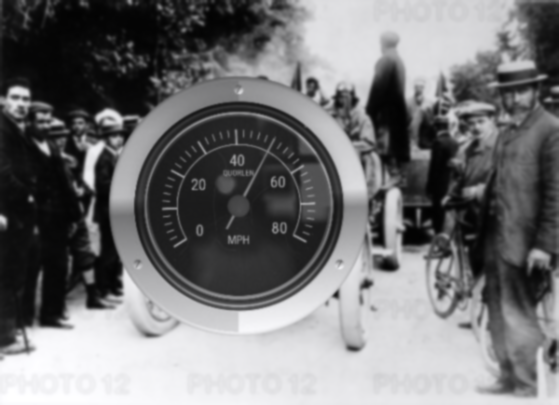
50 mph
